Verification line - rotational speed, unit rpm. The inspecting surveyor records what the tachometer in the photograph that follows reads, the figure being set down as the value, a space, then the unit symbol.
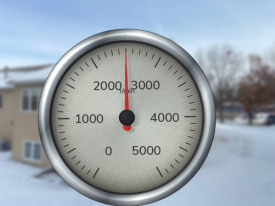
2500 rpm
